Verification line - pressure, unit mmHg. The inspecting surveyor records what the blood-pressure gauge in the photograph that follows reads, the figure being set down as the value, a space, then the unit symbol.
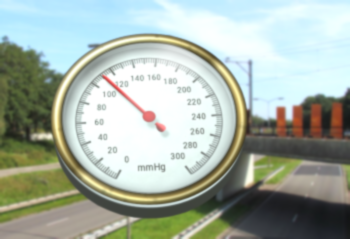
110 mmHg
